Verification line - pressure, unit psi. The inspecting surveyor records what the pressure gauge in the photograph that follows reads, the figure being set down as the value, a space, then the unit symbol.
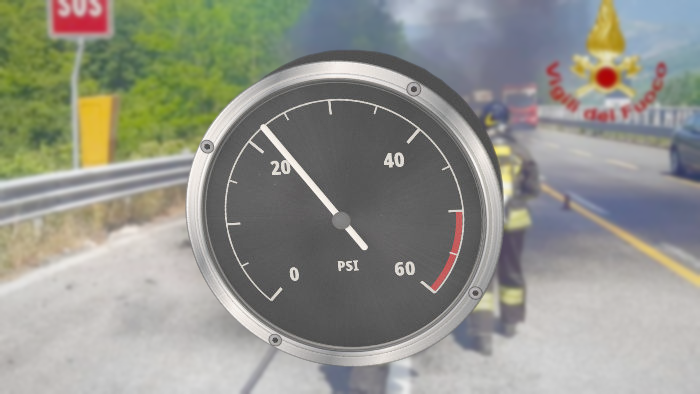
22.5 psi
